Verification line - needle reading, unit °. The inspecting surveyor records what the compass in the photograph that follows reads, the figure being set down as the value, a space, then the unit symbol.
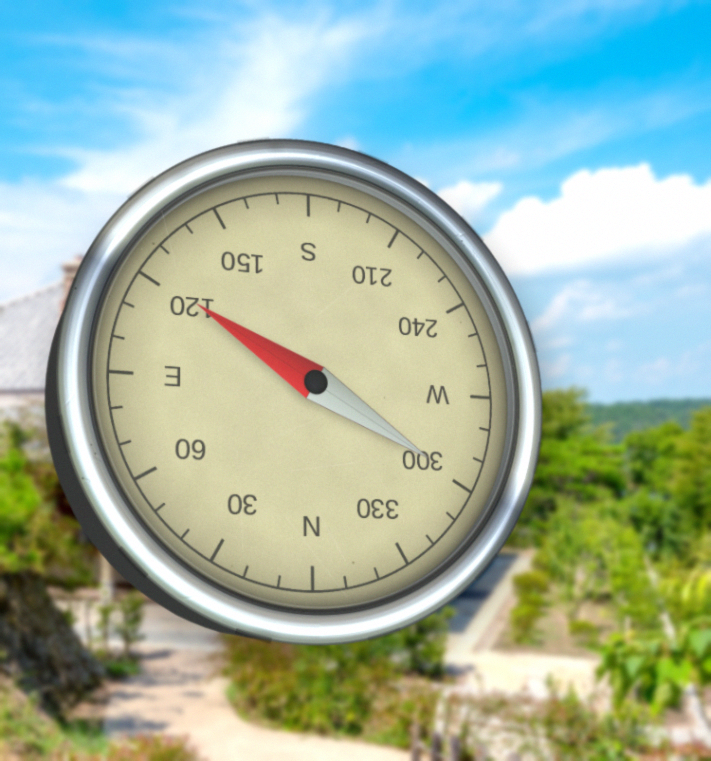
120 °
